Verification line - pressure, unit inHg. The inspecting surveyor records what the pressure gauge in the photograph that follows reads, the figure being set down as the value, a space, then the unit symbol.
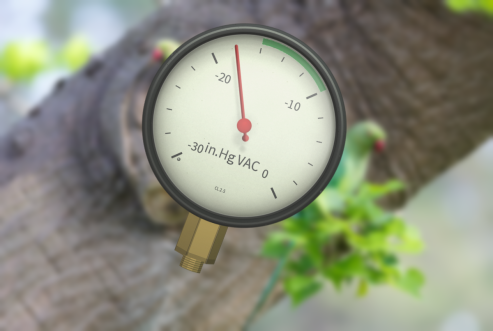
-18 inHg
